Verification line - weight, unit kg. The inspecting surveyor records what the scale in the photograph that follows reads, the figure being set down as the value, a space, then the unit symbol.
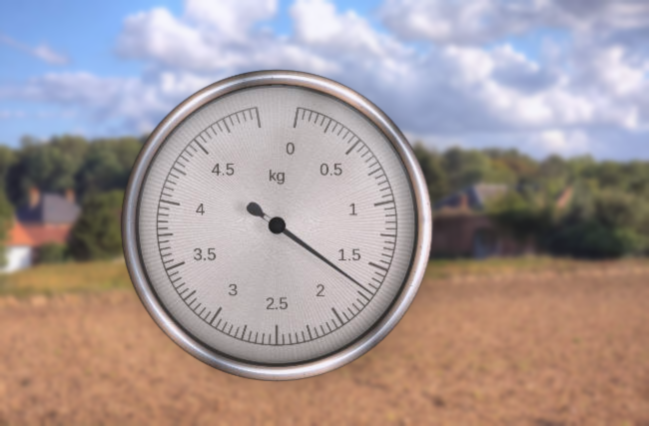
1.7 kg
